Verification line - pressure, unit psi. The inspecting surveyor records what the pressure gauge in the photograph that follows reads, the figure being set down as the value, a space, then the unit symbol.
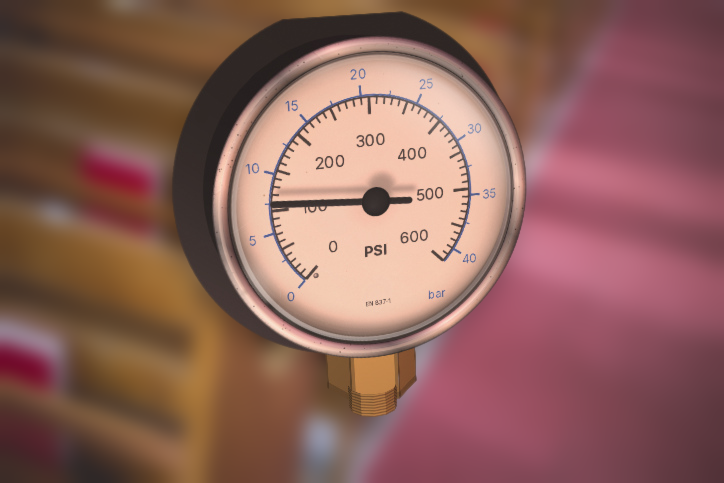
110 psi
